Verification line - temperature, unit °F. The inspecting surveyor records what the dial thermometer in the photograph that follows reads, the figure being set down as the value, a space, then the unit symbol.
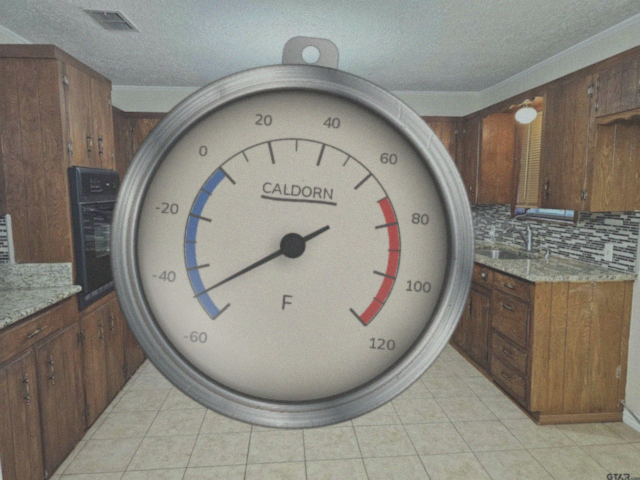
-50 °F
